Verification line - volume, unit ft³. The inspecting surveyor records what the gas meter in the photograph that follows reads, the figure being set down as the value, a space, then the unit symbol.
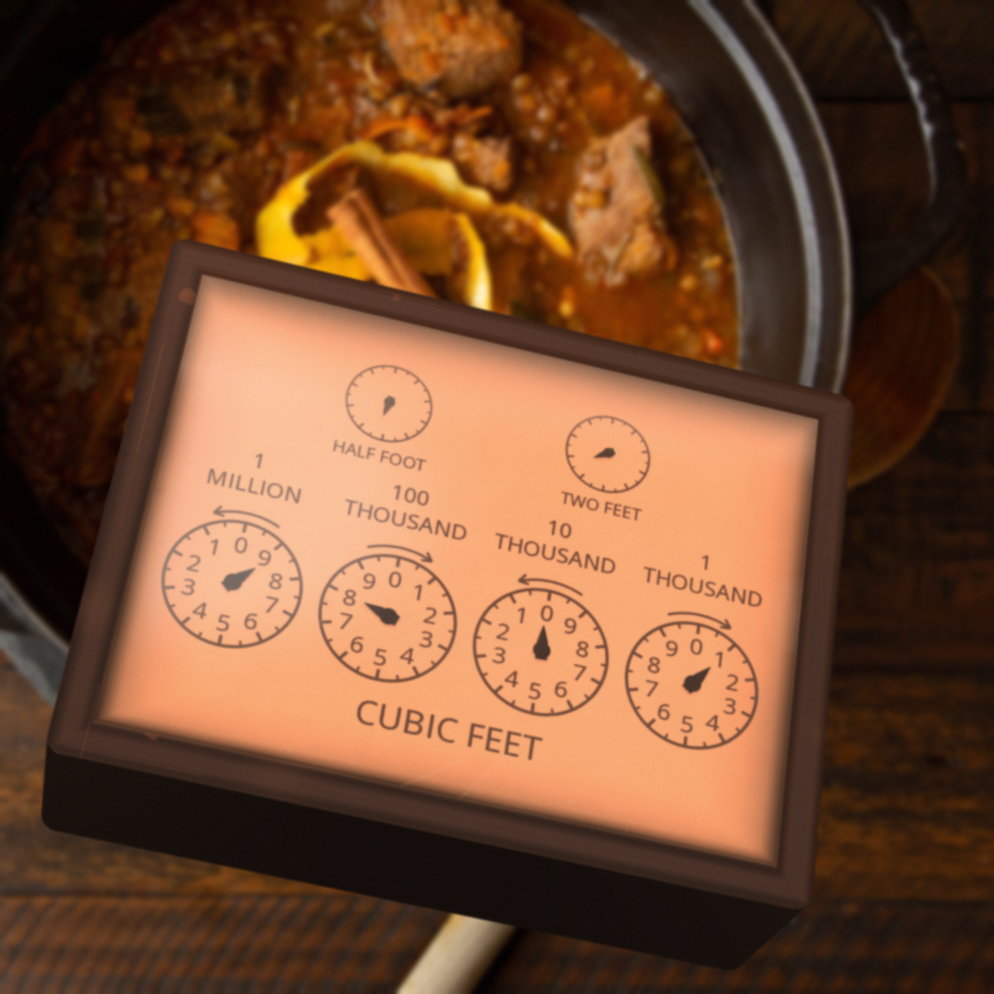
880100 ft³
